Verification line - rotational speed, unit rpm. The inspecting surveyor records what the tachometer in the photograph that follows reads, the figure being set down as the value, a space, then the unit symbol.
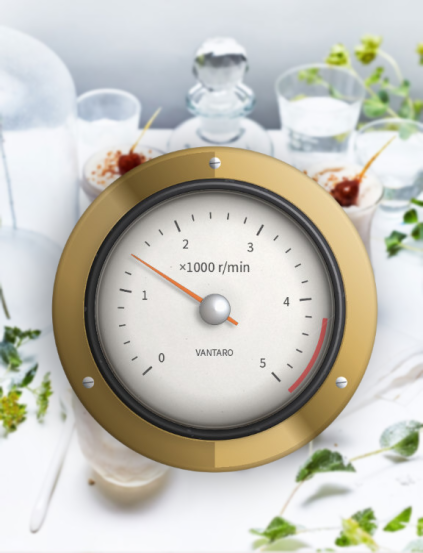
1400 rpm
